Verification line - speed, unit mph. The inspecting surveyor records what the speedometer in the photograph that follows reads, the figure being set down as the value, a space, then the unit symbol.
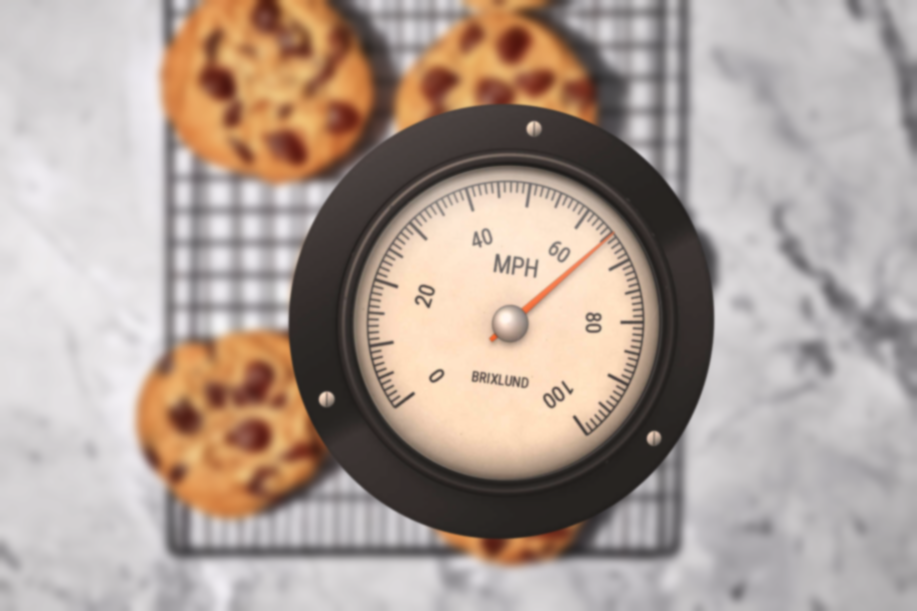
65 mph
